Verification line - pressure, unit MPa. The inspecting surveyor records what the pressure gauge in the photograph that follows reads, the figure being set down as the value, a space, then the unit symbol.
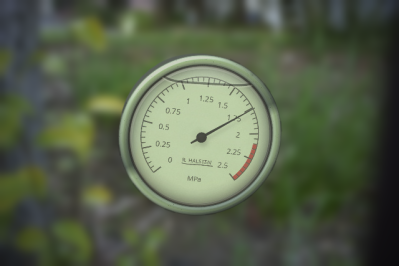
1.75 MPa
